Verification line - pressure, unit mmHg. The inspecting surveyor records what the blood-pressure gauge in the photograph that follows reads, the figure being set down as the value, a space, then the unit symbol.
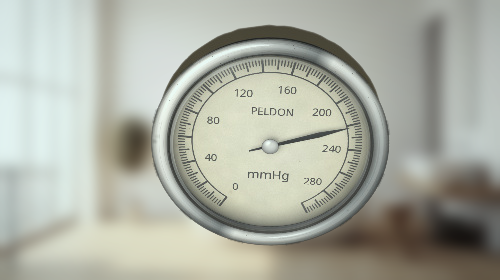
220 mmHg
